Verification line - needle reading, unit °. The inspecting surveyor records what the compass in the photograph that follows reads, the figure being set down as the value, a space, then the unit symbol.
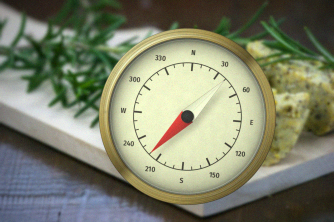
220 °
